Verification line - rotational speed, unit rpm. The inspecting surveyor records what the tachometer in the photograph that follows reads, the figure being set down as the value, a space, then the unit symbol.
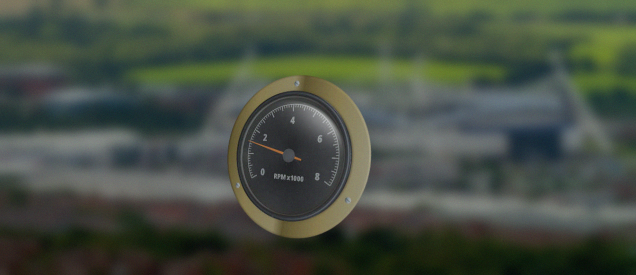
1500 rpm
